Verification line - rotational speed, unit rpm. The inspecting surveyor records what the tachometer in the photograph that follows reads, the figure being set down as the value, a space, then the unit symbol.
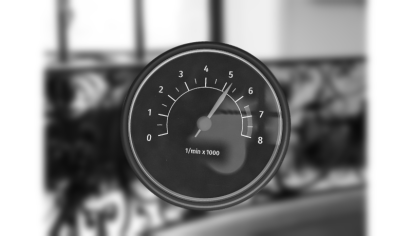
5250 rpm
